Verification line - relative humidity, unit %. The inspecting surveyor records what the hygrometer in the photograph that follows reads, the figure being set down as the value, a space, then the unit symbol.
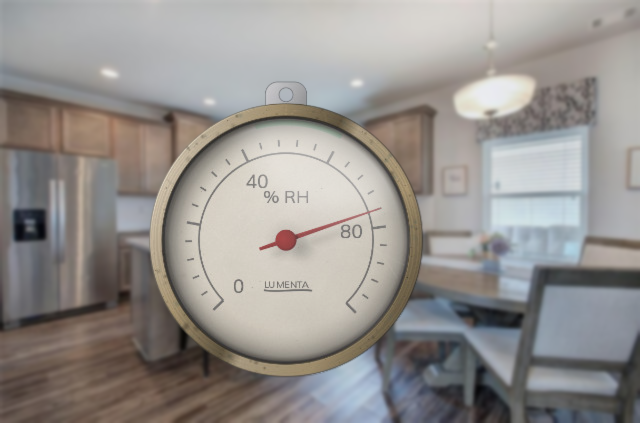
76 %
